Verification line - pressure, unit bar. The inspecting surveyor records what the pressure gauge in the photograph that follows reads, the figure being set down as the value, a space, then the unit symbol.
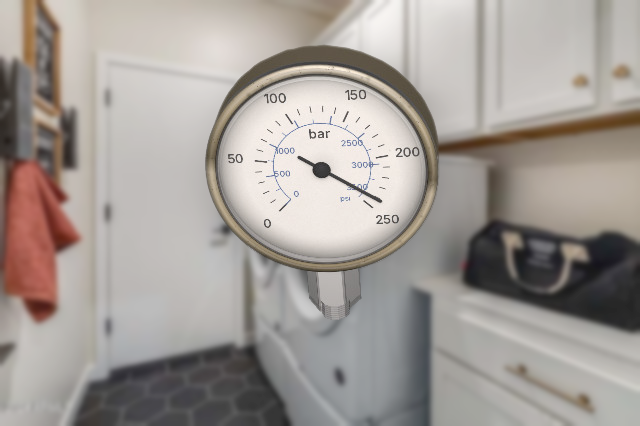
240 bar
